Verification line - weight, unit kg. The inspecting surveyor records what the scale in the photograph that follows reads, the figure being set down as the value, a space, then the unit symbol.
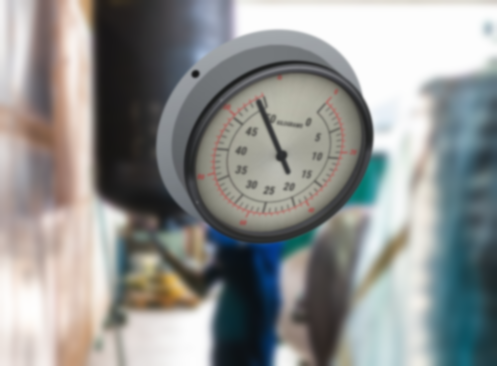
49 kg
